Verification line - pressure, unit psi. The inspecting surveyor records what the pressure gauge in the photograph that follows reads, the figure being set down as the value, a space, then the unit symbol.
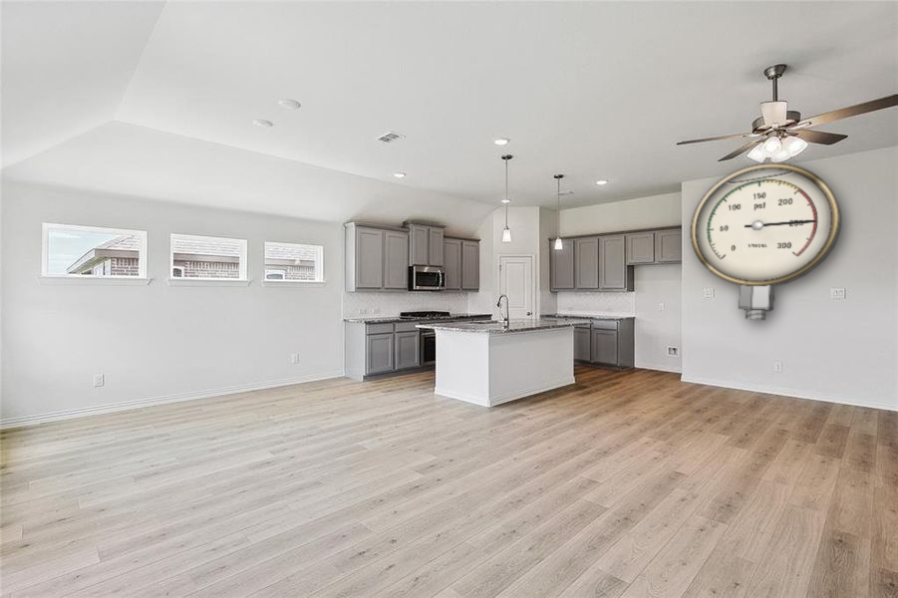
250 psi
